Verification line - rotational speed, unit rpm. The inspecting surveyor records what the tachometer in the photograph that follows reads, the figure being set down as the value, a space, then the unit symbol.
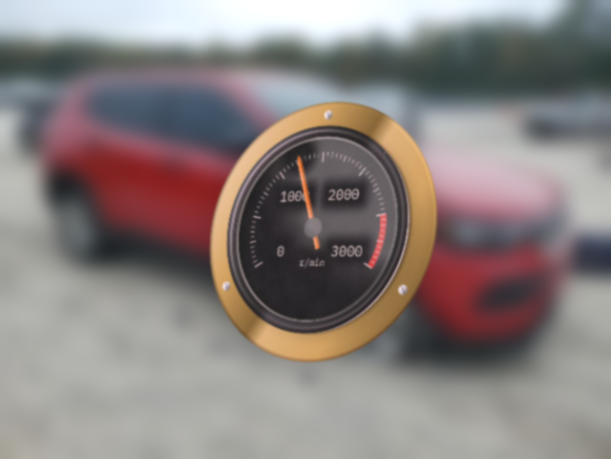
1250 rpm
